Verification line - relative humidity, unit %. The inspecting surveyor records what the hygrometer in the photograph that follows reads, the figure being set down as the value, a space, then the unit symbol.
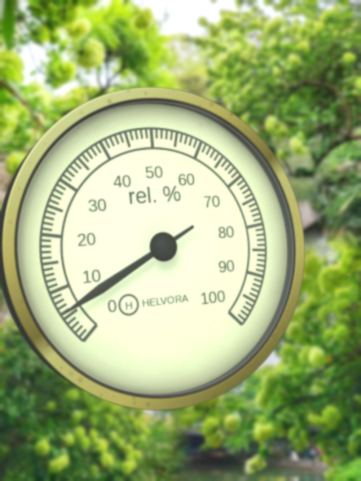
6 %
